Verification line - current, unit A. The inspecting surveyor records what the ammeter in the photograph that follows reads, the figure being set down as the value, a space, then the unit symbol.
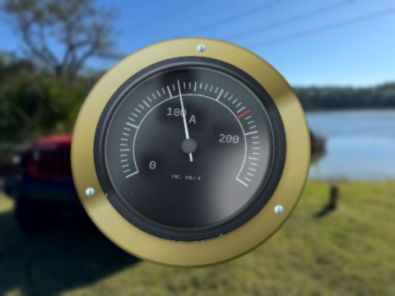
110 A
